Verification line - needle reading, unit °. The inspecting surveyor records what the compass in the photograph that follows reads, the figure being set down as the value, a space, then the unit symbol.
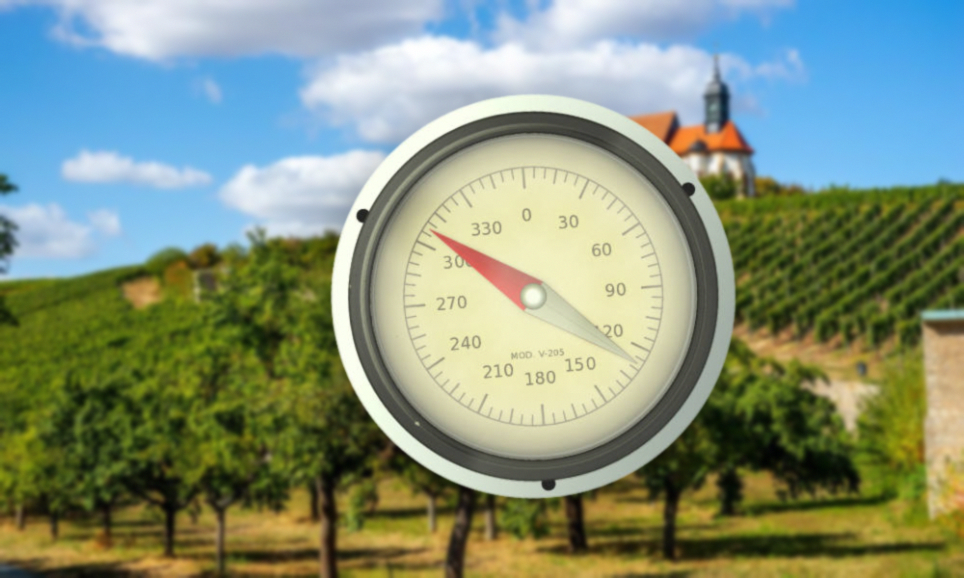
307.5 °
